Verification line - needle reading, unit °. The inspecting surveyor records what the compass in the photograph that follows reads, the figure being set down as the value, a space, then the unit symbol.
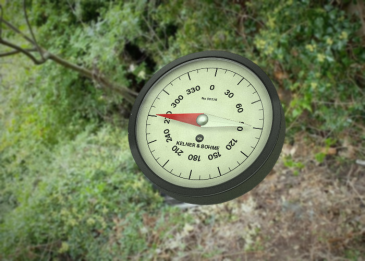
270 °
